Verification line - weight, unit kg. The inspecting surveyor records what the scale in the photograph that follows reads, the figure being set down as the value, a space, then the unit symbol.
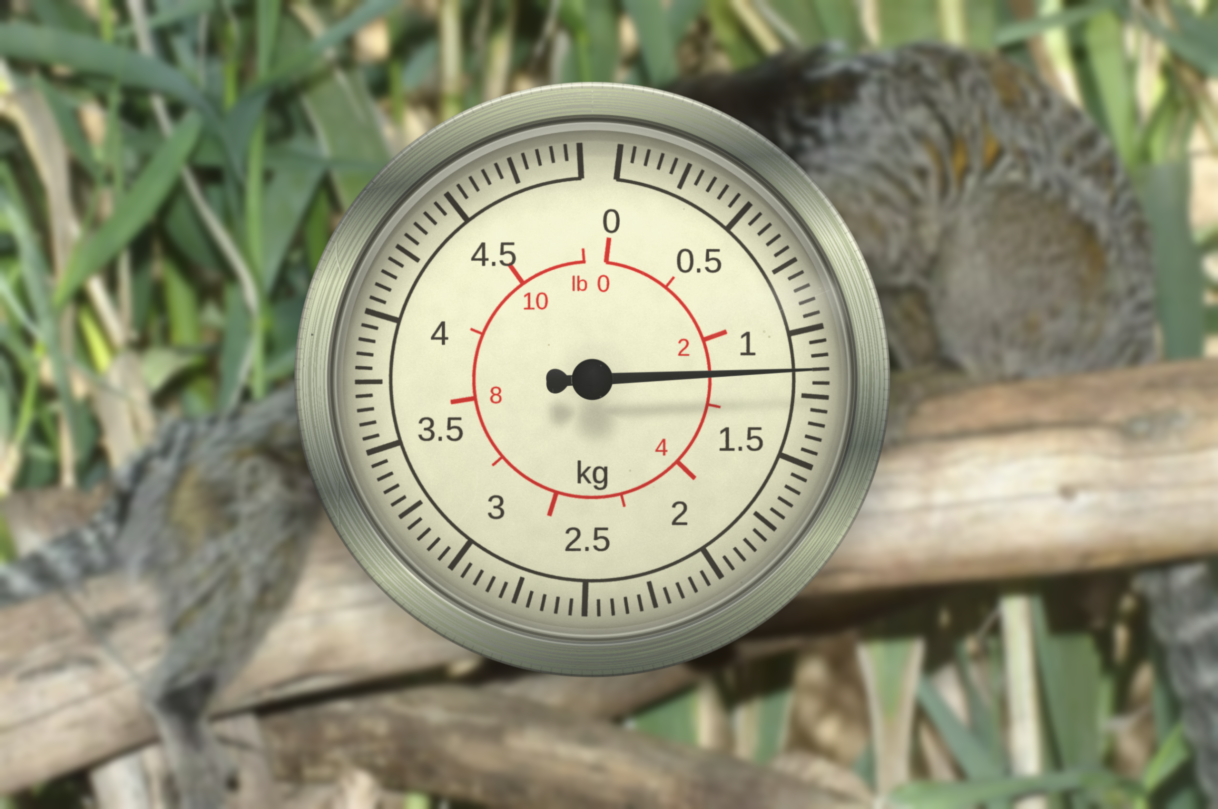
1.15 kg
